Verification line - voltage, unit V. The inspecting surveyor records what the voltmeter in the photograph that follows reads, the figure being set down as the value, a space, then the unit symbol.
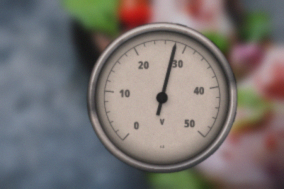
28 V
